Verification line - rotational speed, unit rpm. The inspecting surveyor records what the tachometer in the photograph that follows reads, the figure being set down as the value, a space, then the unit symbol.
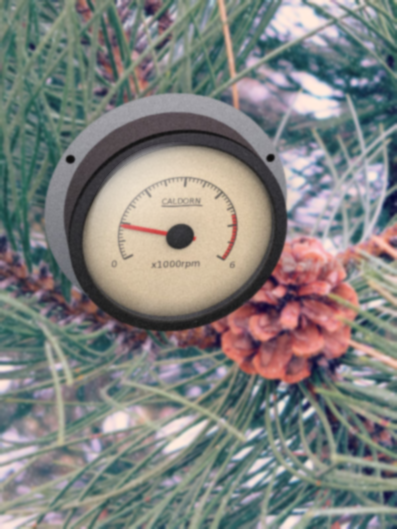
1000 rpm
